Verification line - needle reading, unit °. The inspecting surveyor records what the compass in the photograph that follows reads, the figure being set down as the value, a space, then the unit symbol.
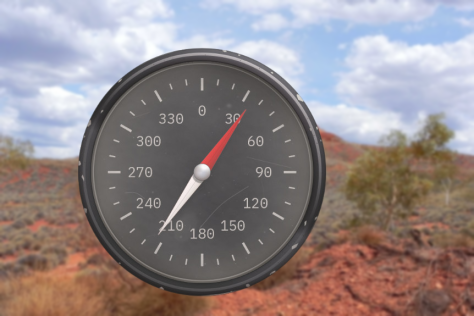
35 °
